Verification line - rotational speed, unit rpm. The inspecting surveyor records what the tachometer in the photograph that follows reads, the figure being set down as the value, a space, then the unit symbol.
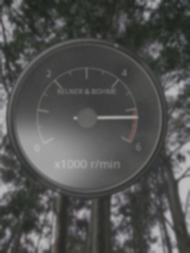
5250 rpm
